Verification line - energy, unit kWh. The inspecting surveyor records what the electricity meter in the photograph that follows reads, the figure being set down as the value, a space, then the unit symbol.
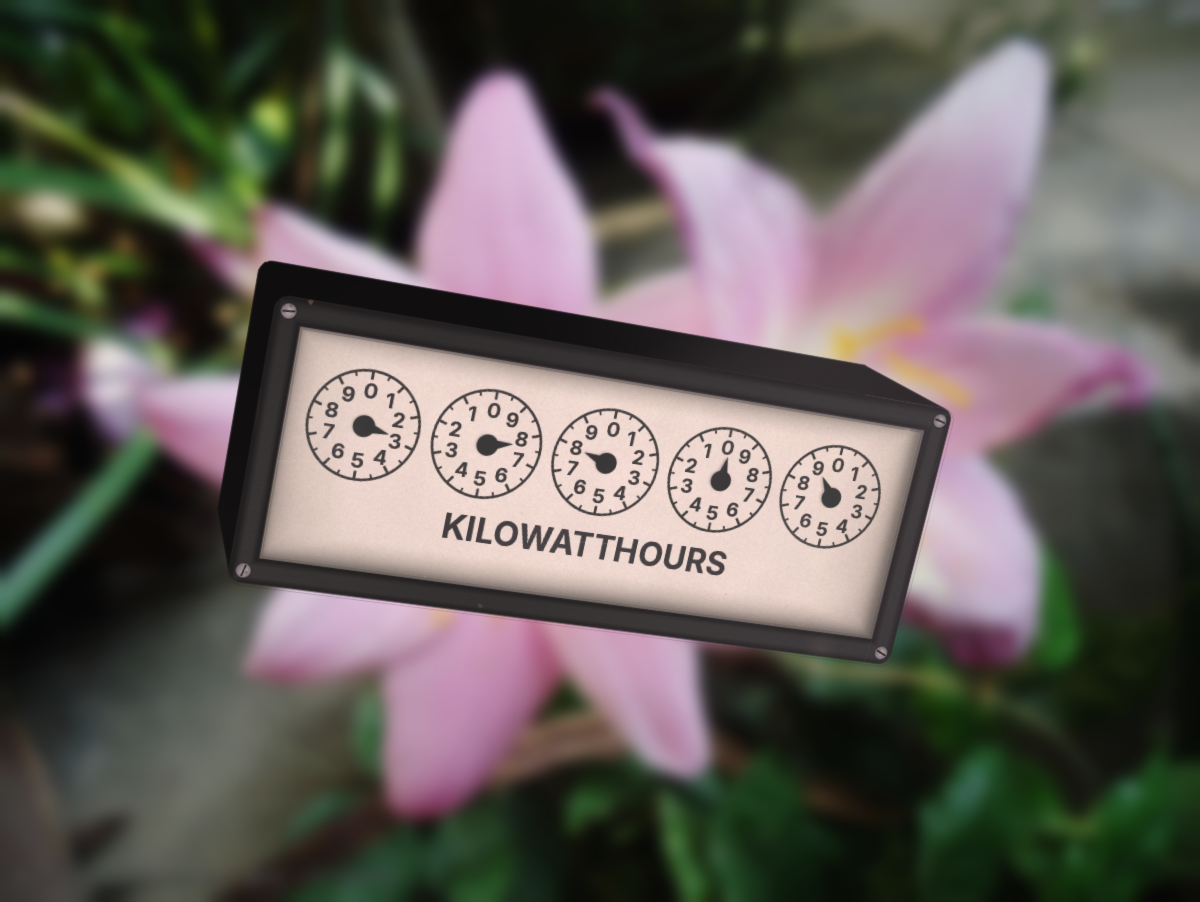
27799 kWh
